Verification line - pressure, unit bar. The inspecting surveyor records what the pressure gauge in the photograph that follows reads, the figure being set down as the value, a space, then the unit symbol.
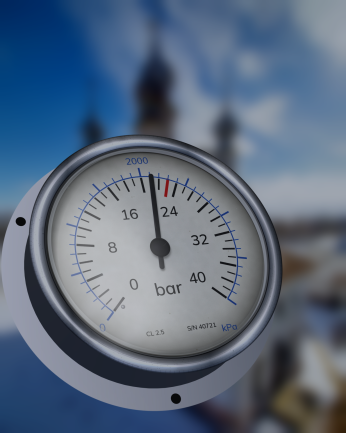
21 bar
